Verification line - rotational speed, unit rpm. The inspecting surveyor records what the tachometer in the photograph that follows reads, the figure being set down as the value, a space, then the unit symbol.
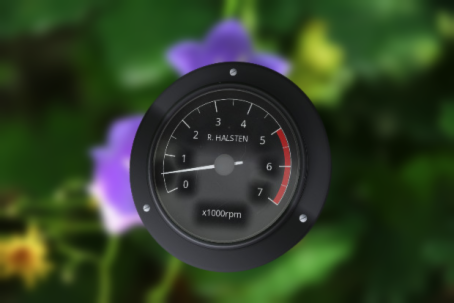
500 rpm
